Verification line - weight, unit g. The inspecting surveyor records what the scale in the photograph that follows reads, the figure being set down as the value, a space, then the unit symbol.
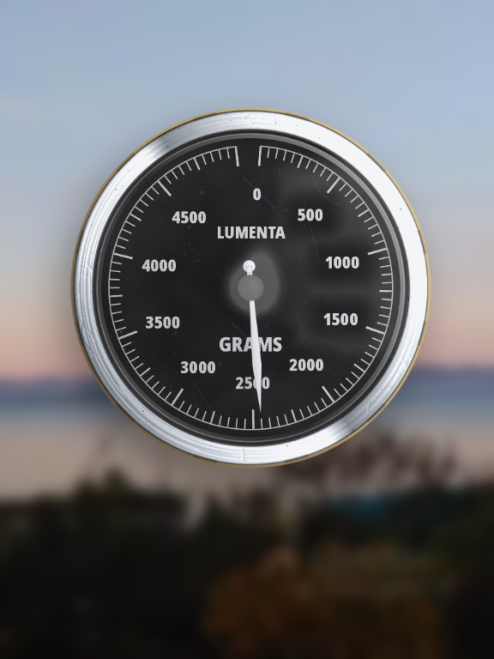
2450 g
